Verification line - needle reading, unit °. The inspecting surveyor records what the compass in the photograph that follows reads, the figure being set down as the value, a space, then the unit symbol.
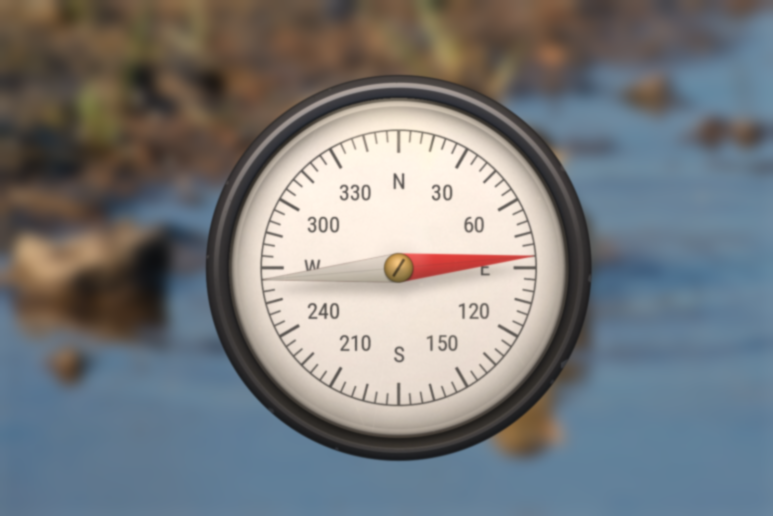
85 °
